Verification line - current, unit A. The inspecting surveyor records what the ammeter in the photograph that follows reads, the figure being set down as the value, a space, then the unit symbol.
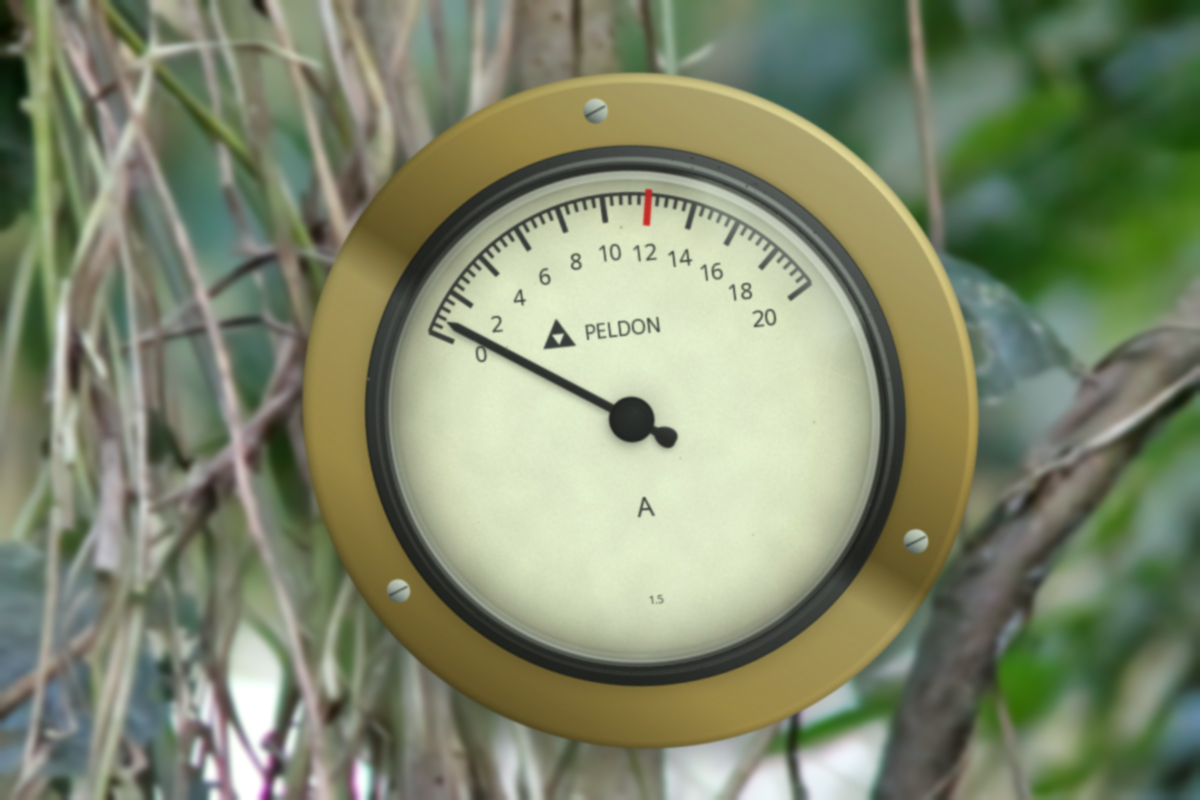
0.8 A
